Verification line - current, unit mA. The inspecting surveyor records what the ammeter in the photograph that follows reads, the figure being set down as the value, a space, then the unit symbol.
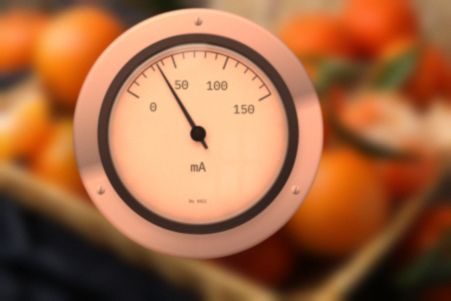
35 mA
